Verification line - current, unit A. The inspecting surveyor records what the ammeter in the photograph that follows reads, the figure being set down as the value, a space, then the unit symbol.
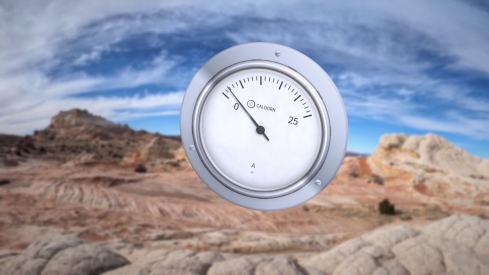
2 A
